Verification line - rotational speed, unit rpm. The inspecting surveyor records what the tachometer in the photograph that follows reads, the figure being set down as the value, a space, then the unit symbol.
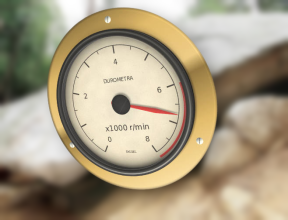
6750 rpm
